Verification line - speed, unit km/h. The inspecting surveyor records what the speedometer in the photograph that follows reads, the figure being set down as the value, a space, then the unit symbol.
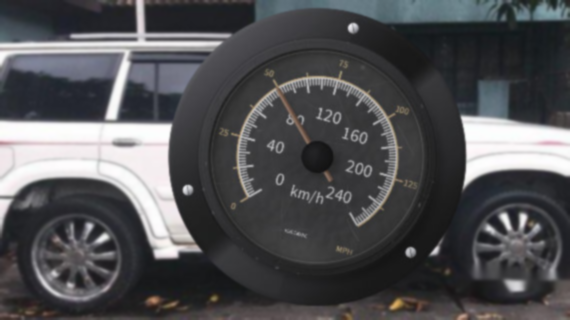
80 km/h
